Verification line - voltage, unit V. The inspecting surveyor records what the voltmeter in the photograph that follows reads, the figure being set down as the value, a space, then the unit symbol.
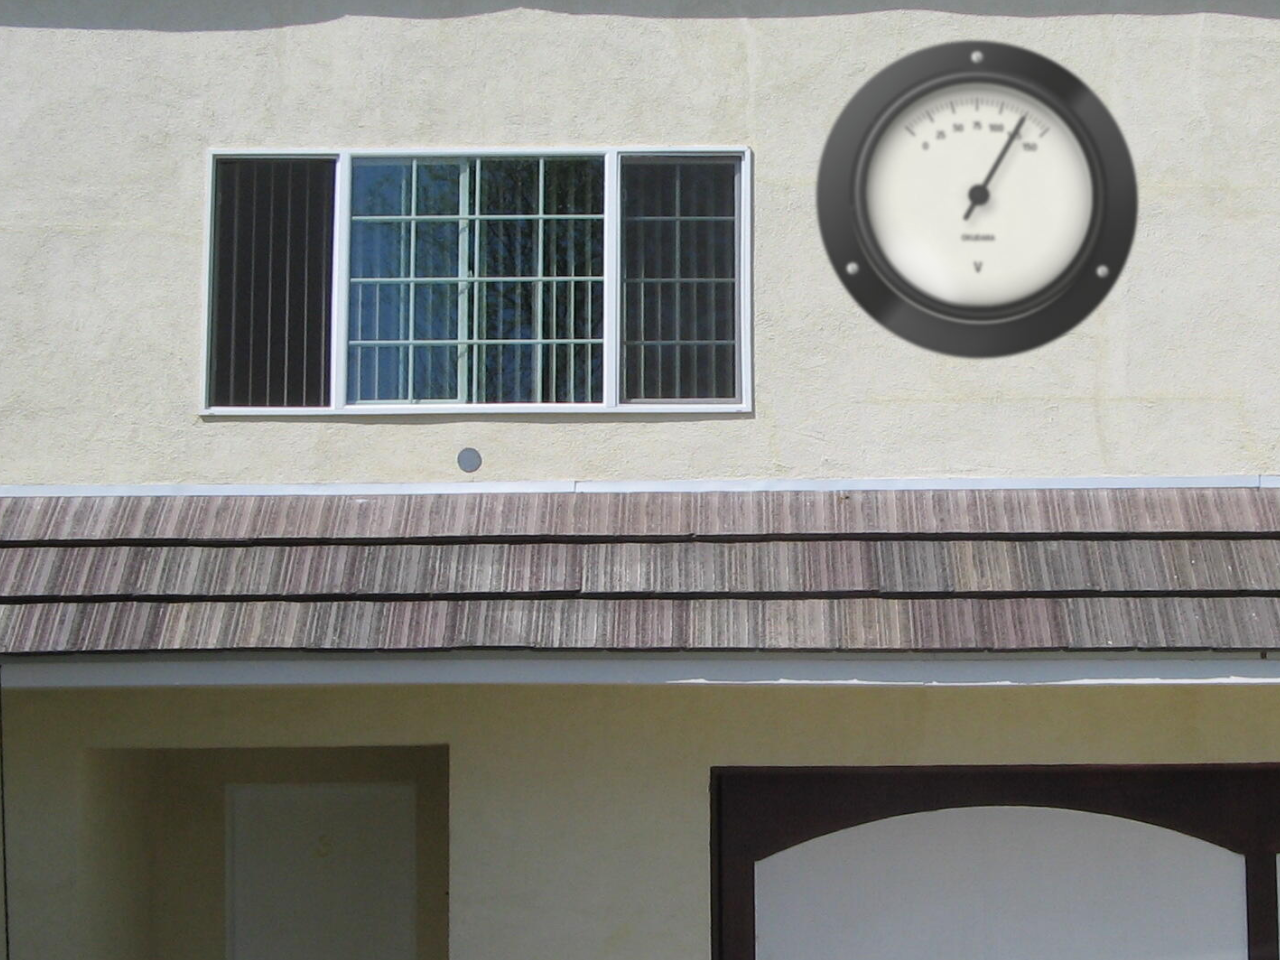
125 V
